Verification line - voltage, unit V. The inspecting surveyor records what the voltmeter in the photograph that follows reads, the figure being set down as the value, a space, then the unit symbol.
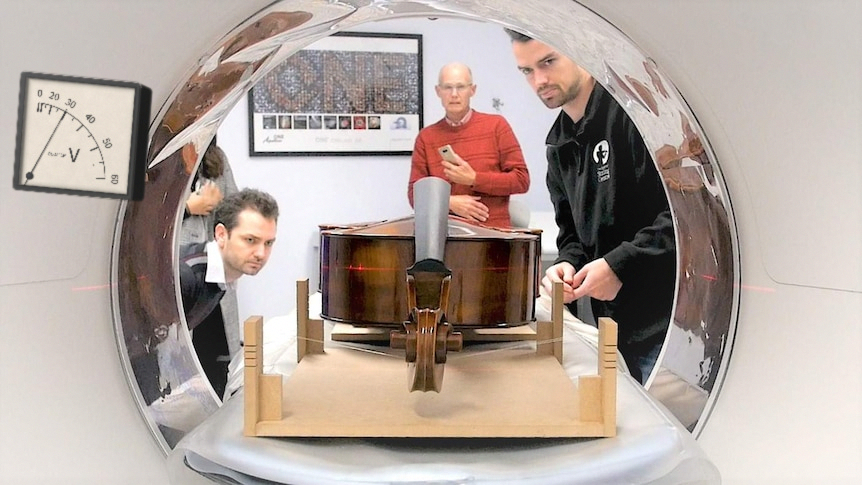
30 V
